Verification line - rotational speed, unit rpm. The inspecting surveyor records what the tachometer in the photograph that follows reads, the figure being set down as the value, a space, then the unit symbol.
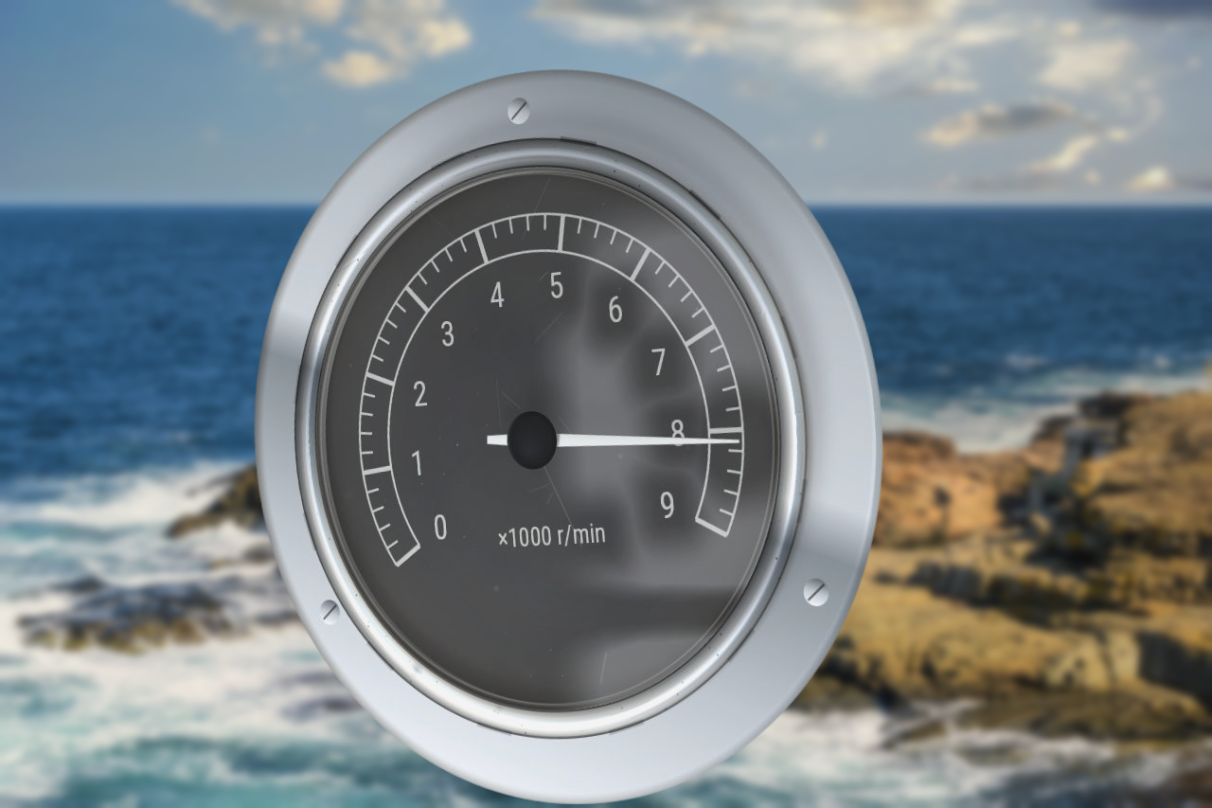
8100 rpm
